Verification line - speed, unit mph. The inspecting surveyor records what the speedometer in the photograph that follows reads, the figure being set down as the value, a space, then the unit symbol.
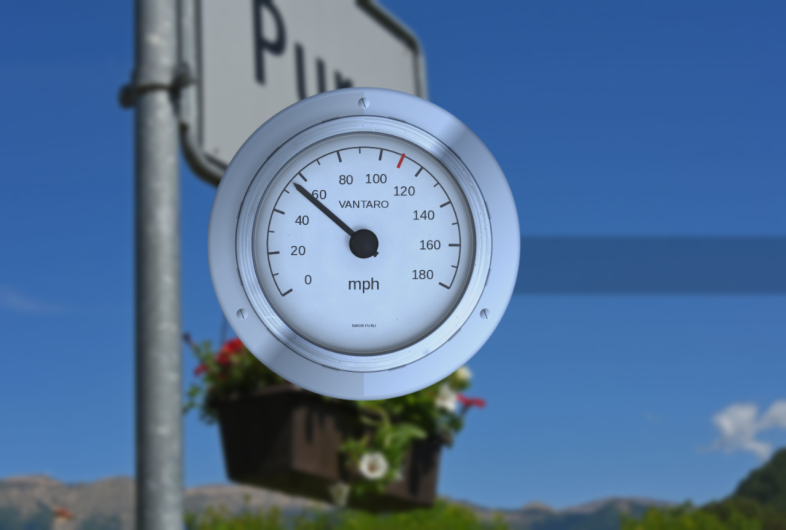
55 mph
